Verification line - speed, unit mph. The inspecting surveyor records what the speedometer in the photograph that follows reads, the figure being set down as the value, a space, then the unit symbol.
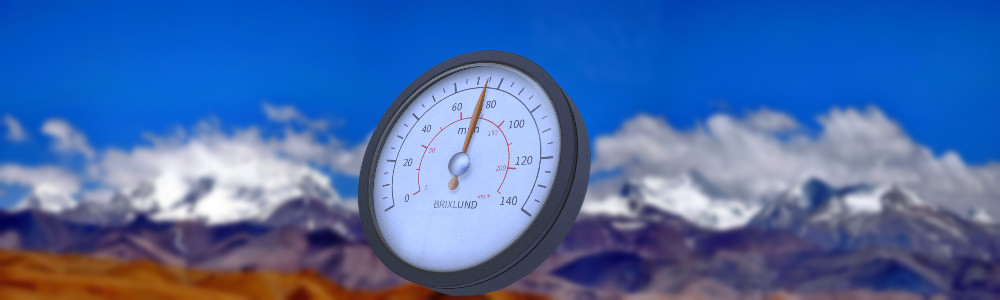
75 mph
